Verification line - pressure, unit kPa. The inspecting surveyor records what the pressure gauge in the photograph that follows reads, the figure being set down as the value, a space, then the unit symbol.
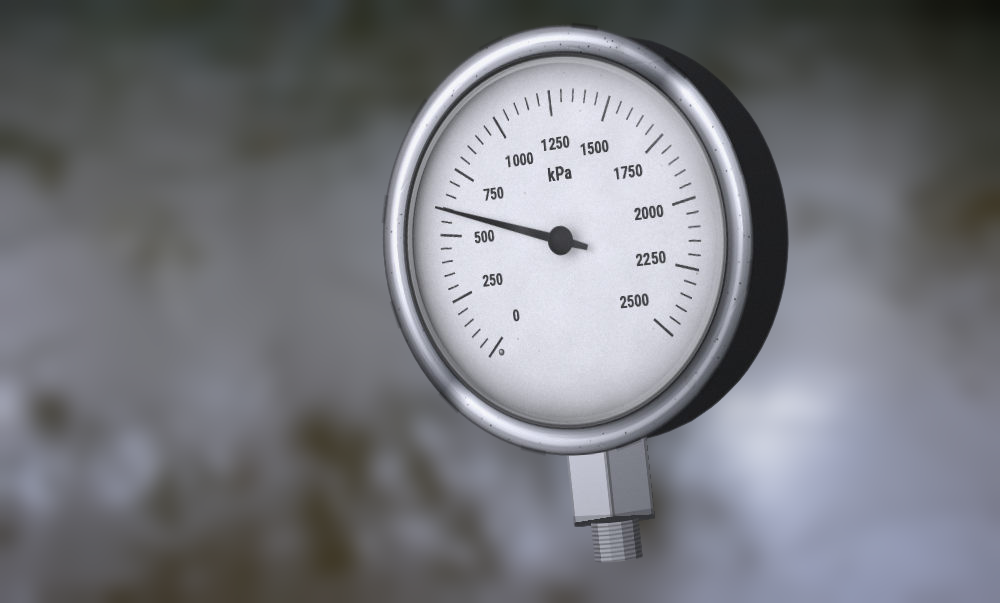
600 kPa
